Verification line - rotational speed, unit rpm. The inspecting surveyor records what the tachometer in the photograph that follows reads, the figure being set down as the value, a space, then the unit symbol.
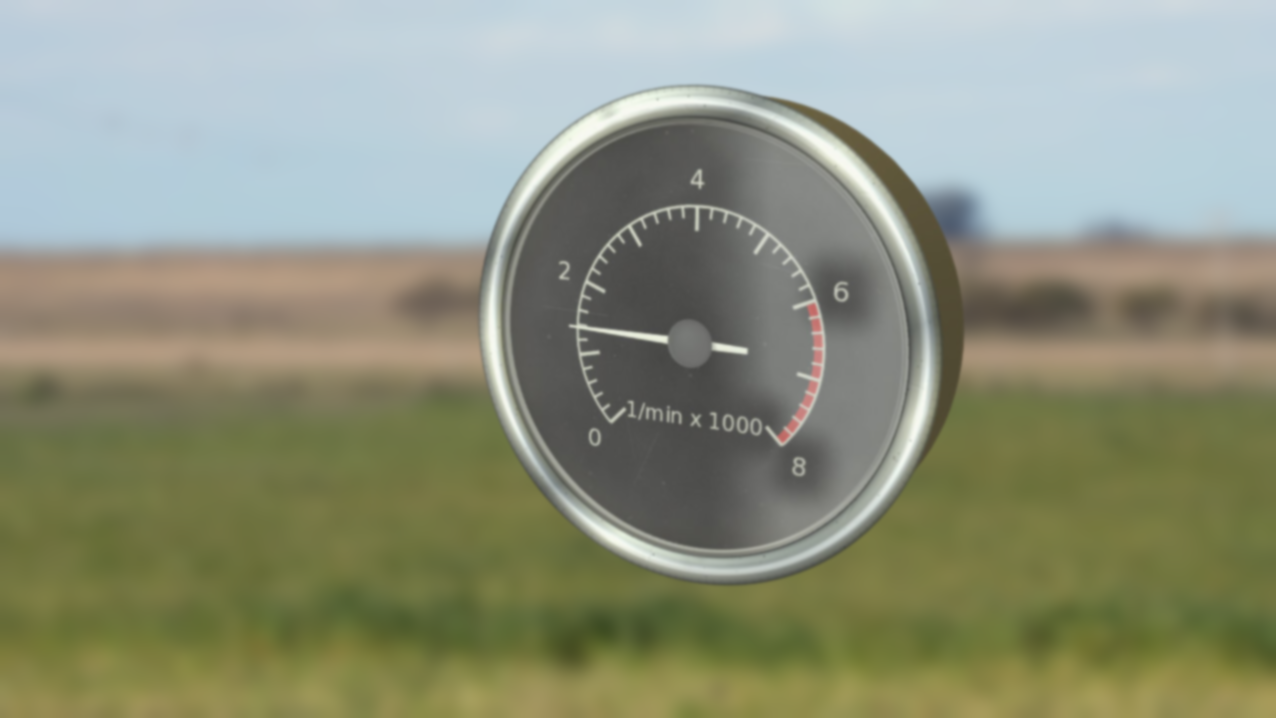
1400 rpm
